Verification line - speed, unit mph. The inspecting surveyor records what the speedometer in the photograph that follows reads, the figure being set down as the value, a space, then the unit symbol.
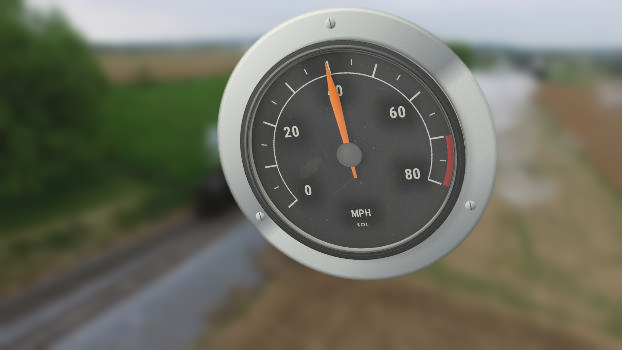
40 mph
